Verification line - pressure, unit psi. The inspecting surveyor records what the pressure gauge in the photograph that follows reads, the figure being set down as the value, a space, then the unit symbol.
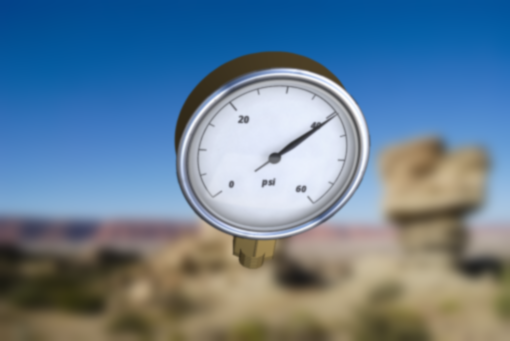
40 psi
